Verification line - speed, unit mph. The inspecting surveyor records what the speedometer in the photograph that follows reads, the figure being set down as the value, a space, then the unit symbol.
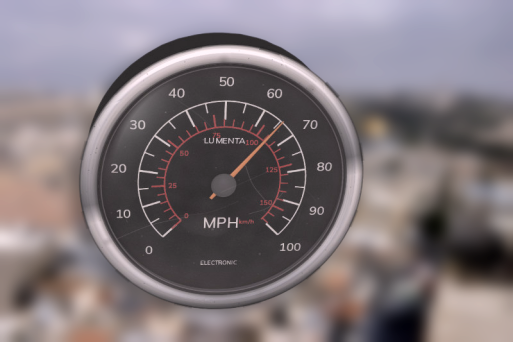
65 mph
